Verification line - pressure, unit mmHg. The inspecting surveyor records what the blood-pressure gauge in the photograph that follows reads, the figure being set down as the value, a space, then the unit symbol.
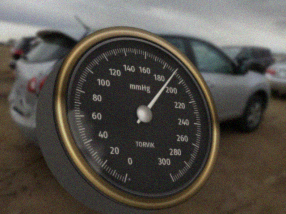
190 mmHg
